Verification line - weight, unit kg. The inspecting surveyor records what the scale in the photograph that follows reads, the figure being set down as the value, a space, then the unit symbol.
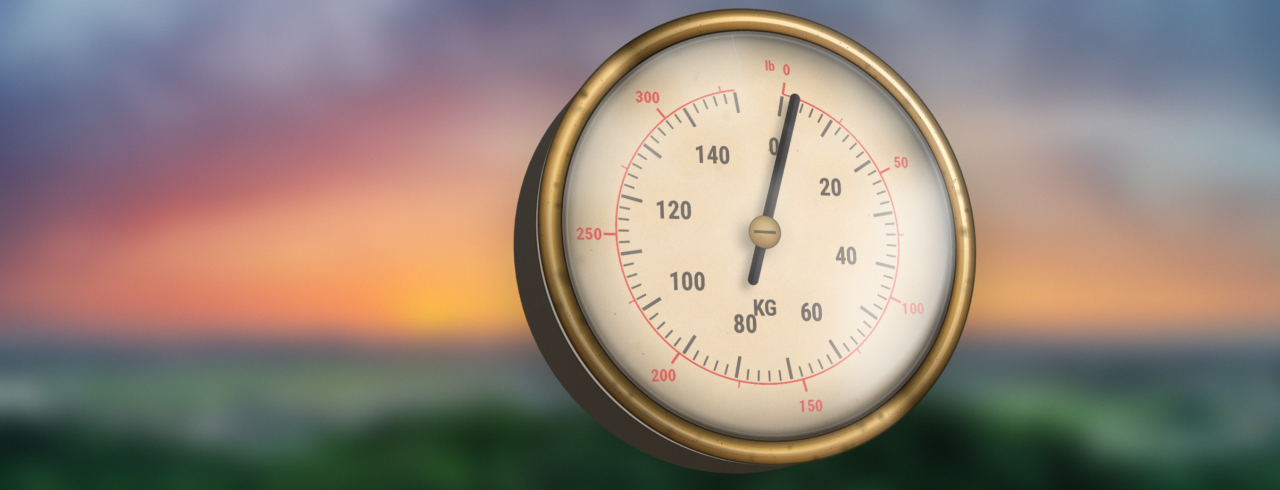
2 kg
